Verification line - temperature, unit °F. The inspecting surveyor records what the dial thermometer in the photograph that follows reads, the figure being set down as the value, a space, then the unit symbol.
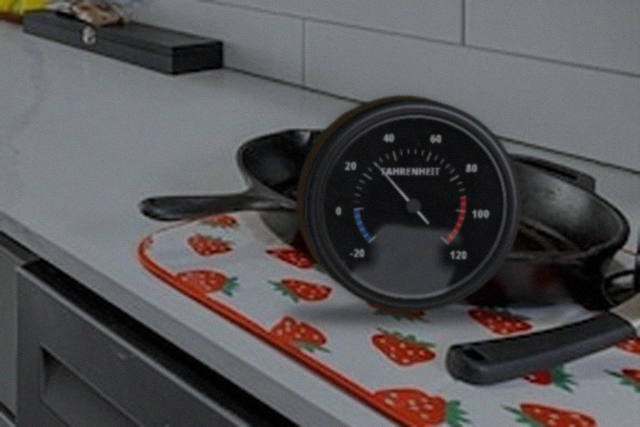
28 °F
